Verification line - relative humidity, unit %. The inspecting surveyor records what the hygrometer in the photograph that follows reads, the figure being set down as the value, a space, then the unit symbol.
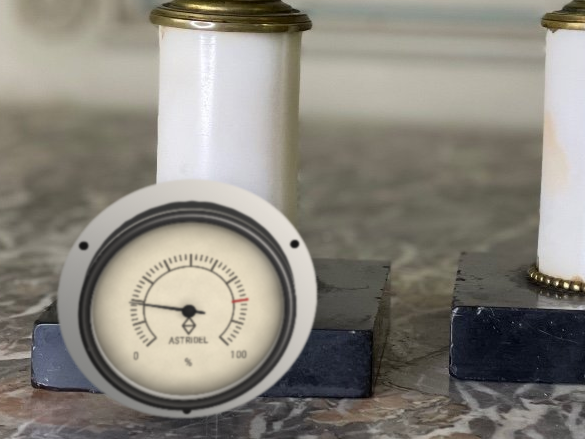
20 %
